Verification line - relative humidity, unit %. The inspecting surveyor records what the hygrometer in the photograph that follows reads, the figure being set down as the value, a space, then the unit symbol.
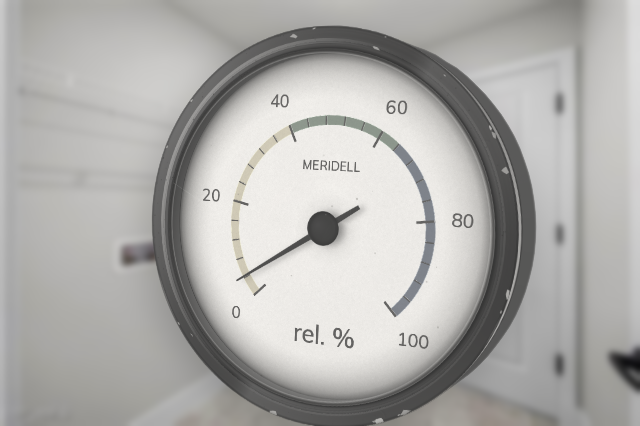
4 %
